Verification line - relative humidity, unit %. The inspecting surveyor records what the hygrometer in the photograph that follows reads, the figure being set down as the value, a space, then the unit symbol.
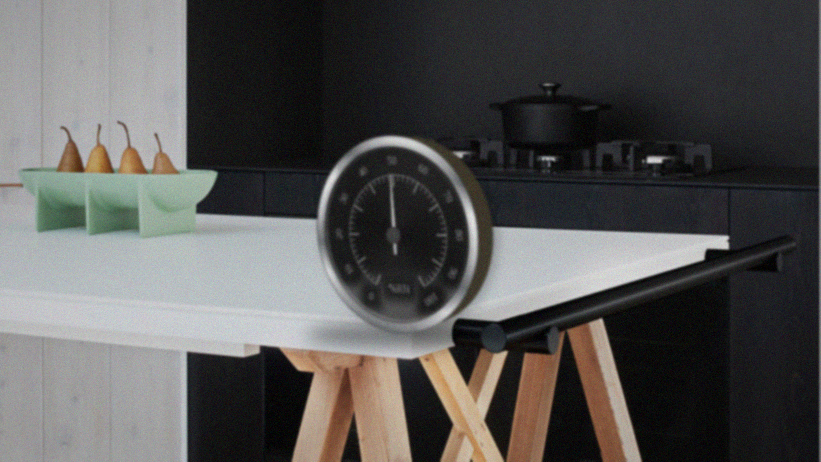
50 %
